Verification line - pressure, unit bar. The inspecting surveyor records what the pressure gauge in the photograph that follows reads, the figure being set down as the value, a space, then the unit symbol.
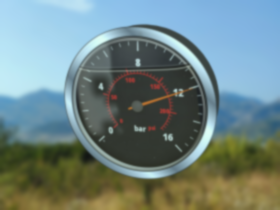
12 bar
